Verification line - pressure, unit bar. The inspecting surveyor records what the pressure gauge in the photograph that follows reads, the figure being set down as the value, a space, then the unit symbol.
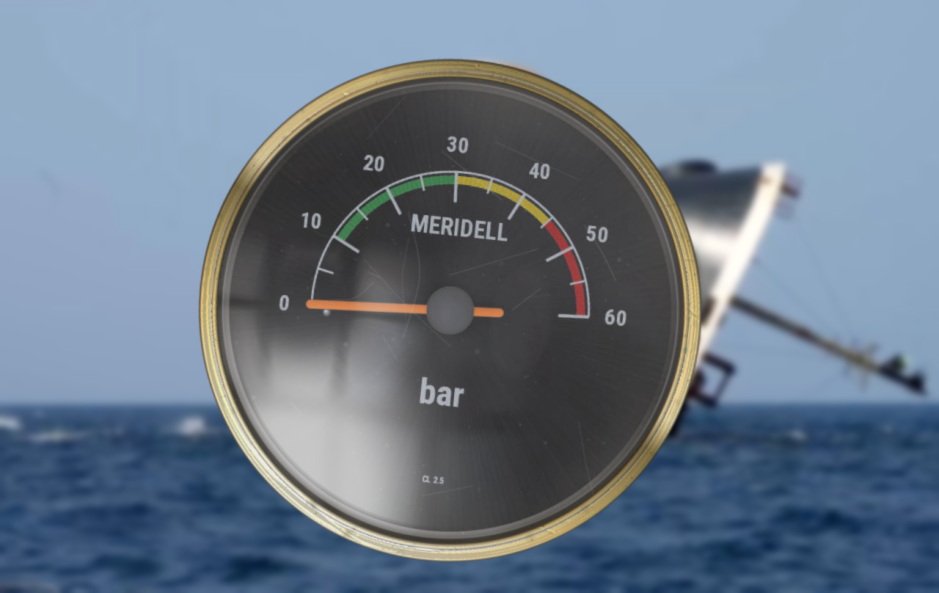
0 bar
